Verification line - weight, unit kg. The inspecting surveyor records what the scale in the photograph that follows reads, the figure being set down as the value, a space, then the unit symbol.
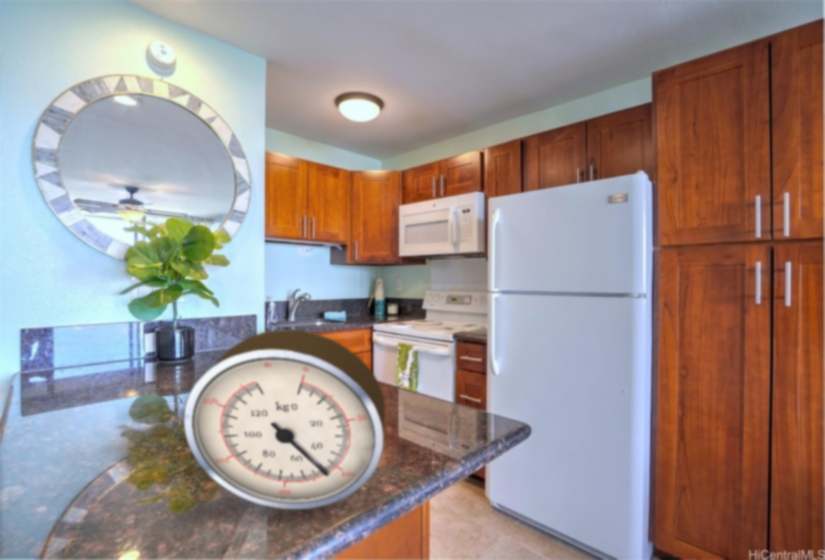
50 kg
